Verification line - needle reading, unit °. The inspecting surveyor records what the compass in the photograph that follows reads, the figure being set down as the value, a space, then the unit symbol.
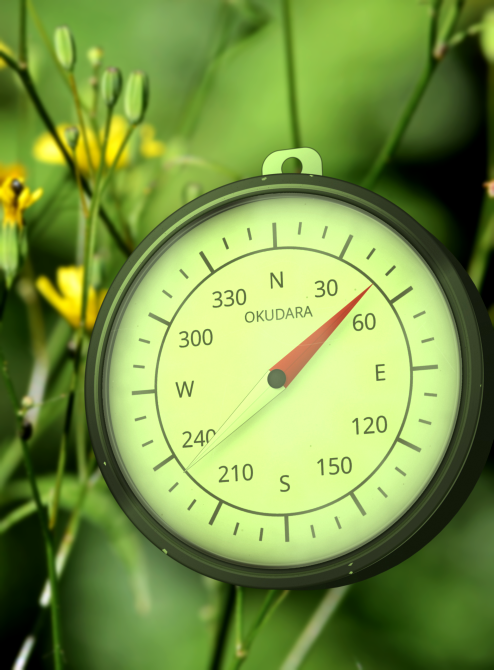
50 °
